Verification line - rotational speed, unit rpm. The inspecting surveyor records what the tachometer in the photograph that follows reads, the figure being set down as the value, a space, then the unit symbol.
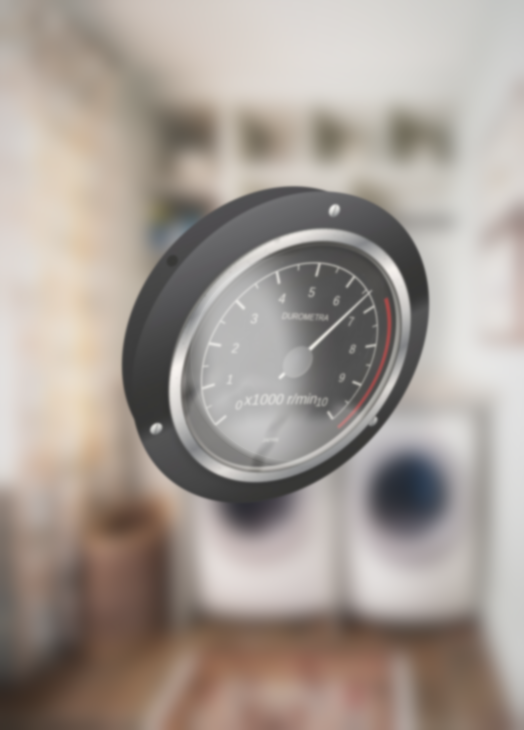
6500 rpm
